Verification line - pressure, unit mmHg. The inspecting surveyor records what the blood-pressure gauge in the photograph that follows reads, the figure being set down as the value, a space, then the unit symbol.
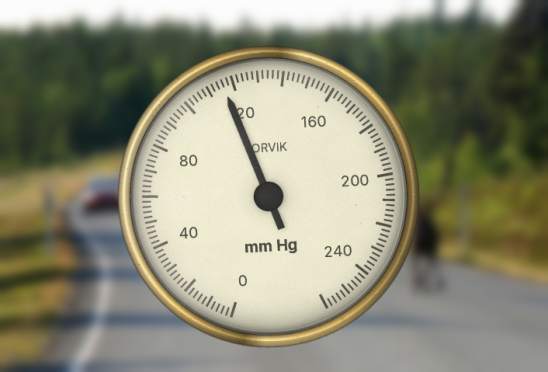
116 mmHg
